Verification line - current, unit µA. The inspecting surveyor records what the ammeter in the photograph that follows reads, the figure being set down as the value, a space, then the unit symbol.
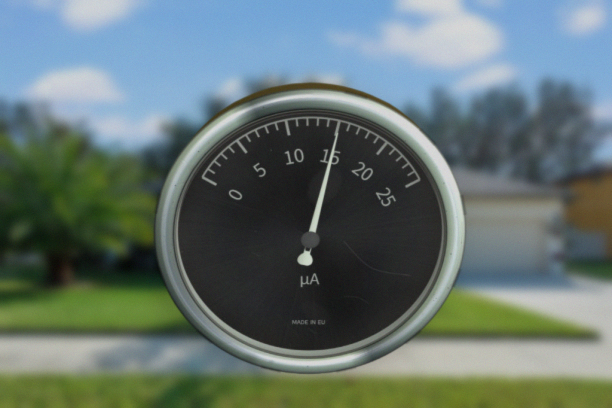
15 µA
